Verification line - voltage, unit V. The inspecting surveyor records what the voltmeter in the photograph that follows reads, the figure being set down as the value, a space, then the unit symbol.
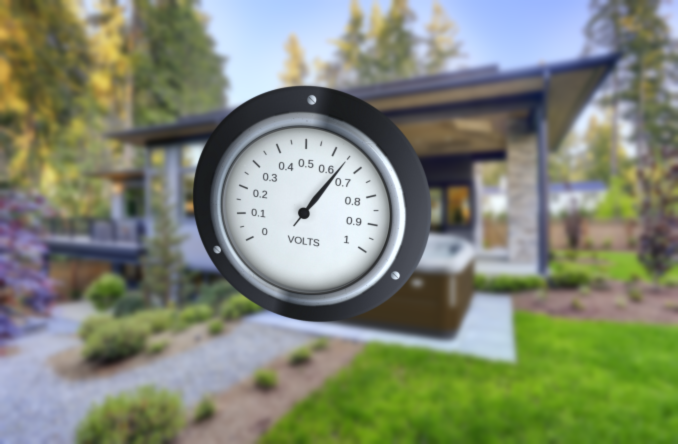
0.65 V
